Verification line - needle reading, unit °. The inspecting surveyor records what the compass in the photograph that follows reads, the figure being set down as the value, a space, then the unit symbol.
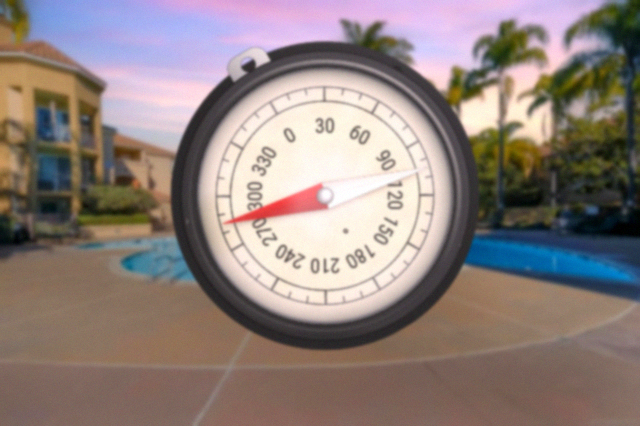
285 °
